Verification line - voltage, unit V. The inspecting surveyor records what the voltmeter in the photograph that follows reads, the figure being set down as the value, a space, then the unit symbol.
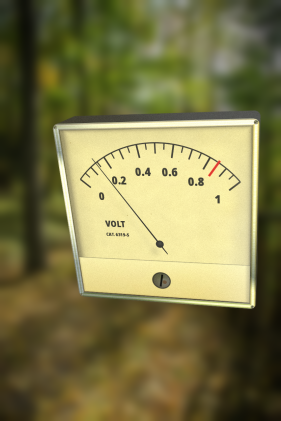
0.15 V
